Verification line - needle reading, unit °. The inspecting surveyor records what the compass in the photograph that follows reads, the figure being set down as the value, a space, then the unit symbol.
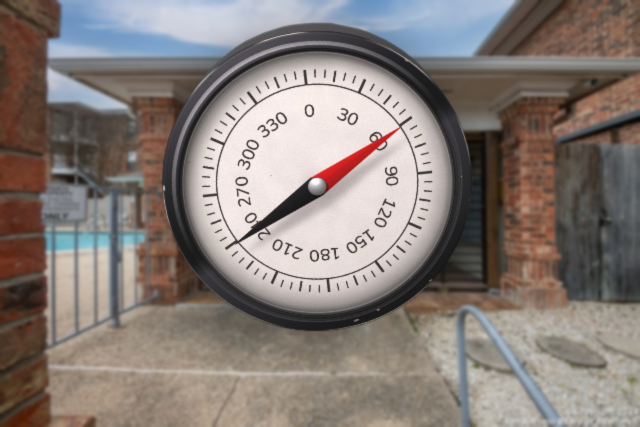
60 °
